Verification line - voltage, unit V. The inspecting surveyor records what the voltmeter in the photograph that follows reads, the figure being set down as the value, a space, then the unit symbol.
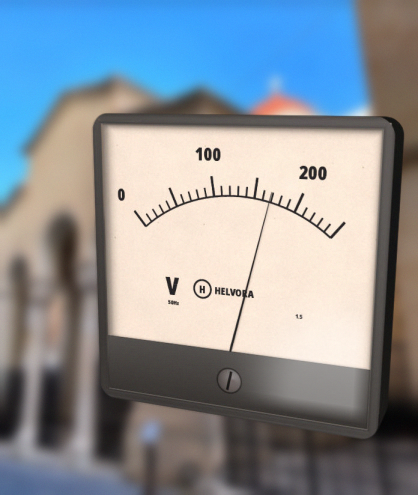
170 V
